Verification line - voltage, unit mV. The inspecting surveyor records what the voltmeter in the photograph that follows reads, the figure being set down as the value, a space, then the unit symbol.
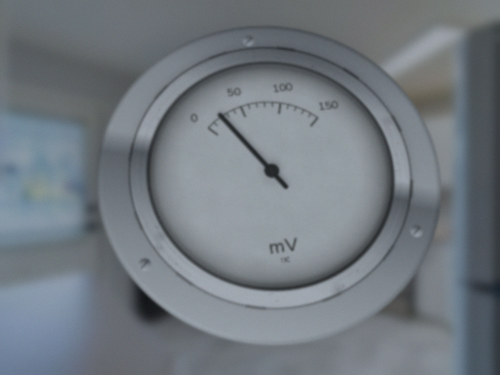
20 mV
